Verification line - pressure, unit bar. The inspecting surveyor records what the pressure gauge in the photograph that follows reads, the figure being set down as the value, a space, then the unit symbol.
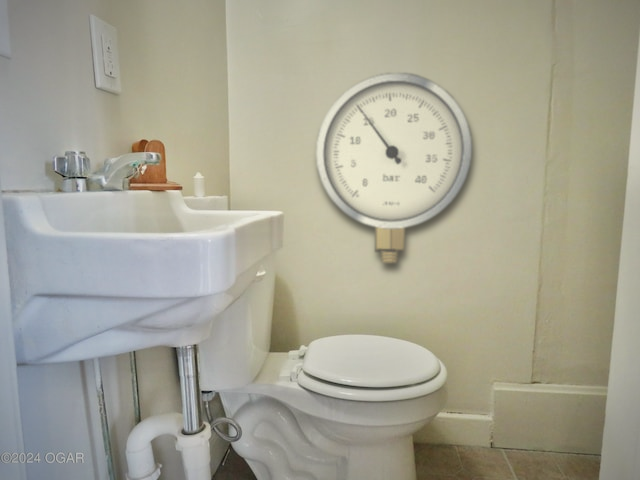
15 bar
